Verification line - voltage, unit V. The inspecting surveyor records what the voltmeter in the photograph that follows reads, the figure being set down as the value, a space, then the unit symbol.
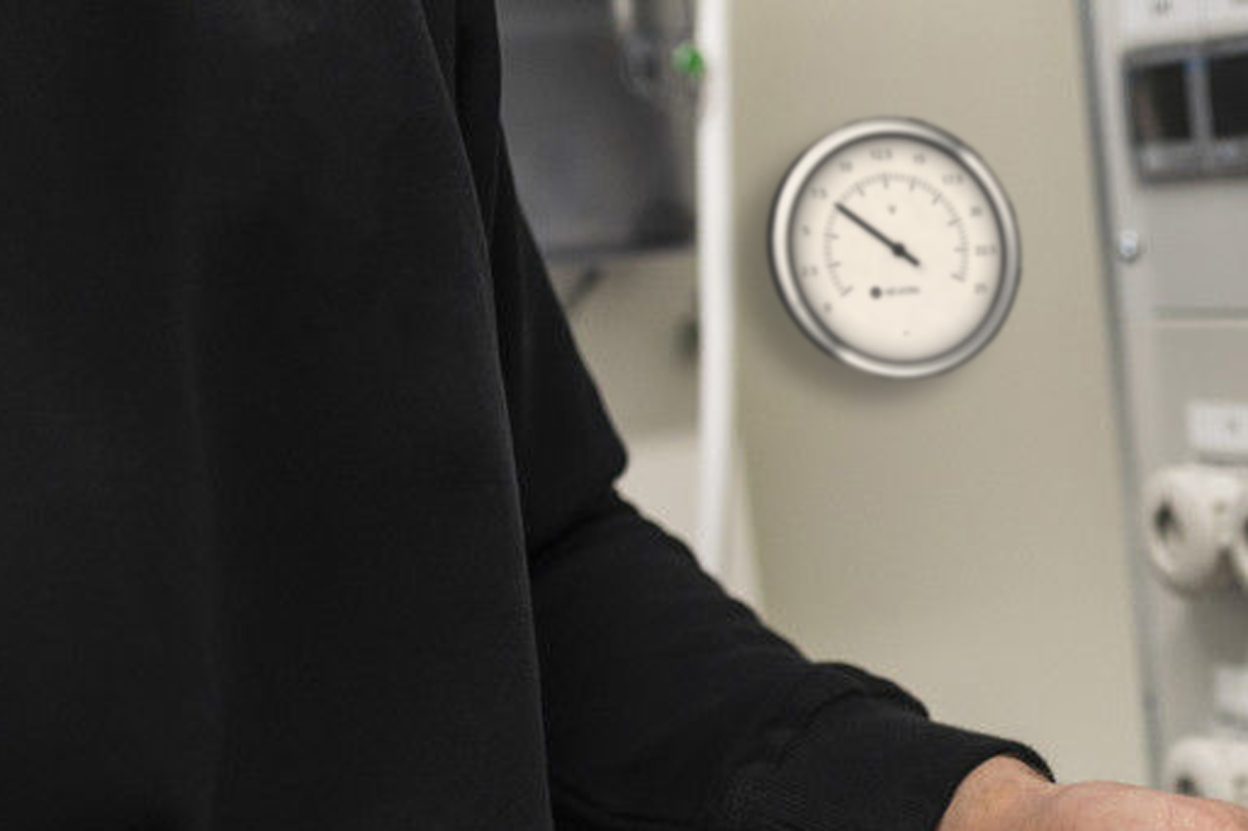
7.5 V
